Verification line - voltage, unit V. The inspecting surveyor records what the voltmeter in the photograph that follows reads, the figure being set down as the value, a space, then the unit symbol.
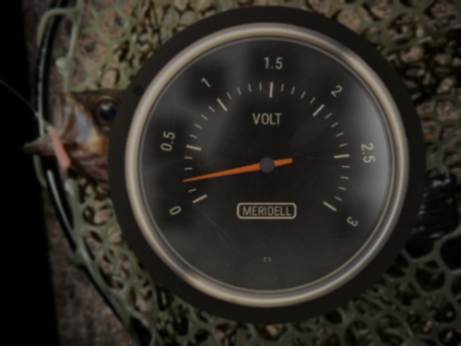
0.2 V
